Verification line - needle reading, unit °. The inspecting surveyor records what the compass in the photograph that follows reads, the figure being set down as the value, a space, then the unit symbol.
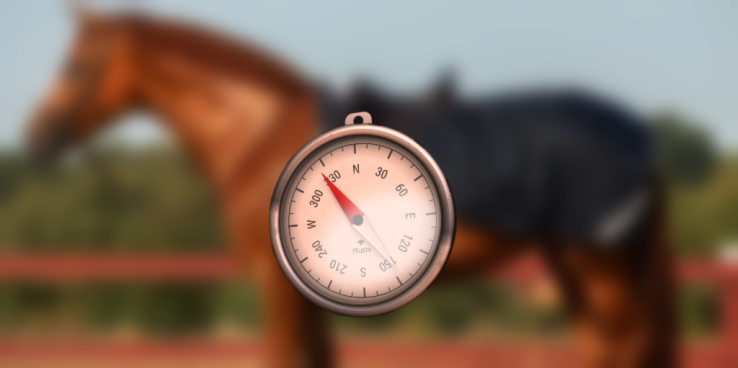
325 °
